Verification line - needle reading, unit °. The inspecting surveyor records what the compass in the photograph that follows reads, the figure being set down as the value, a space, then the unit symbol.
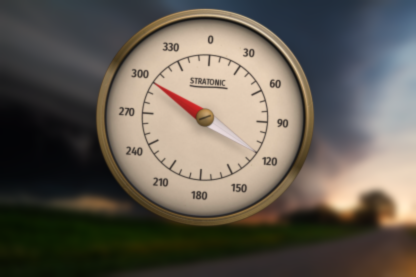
300 °
